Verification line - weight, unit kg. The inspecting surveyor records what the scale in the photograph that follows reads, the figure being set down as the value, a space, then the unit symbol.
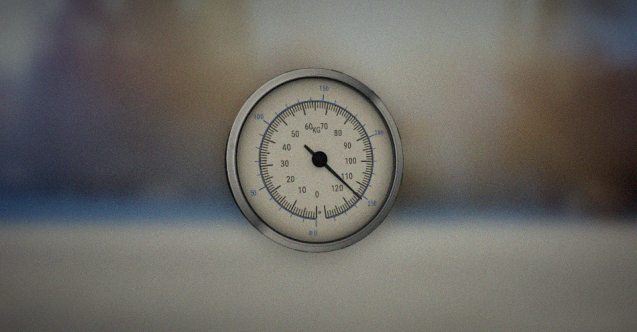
115 kg
